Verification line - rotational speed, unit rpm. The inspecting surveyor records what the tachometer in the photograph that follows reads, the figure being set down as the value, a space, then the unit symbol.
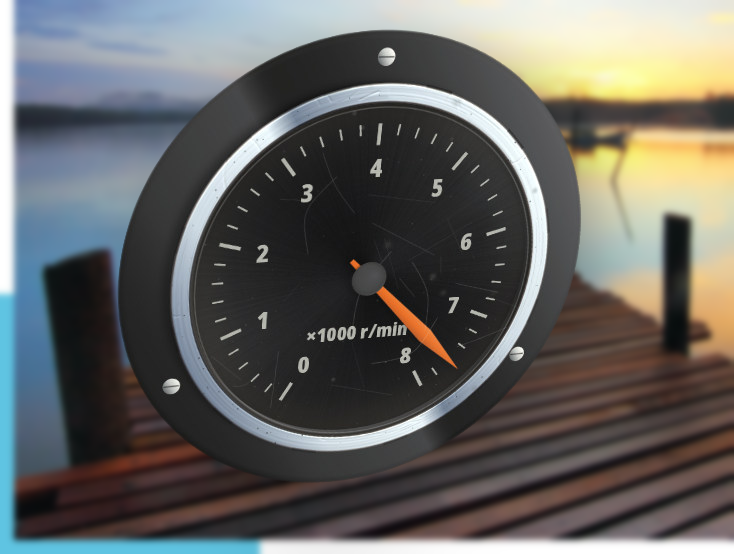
7600 rpm
